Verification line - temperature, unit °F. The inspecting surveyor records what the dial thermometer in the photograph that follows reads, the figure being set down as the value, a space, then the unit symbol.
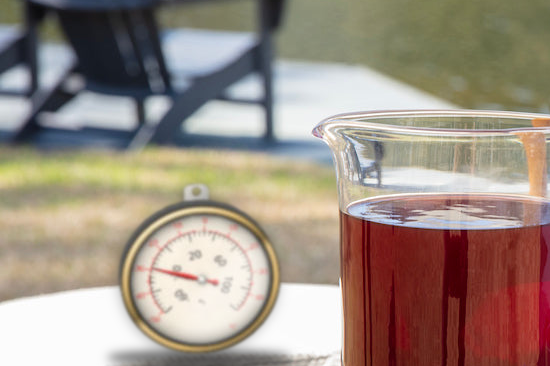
-20 °F
